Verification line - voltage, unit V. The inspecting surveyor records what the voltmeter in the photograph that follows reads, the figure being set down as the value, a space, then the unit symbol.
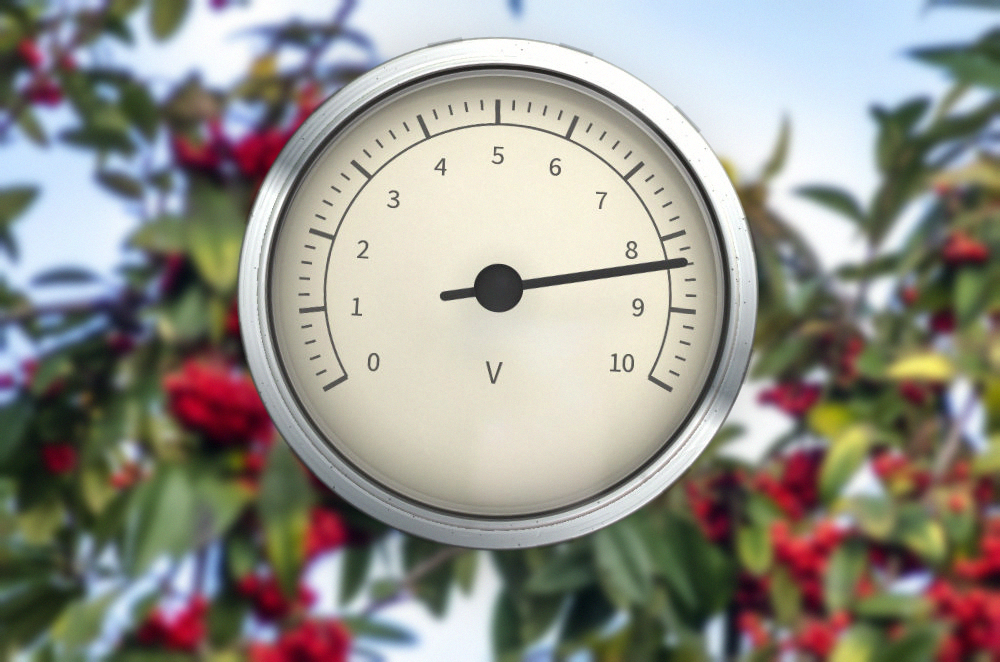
8.4 V
